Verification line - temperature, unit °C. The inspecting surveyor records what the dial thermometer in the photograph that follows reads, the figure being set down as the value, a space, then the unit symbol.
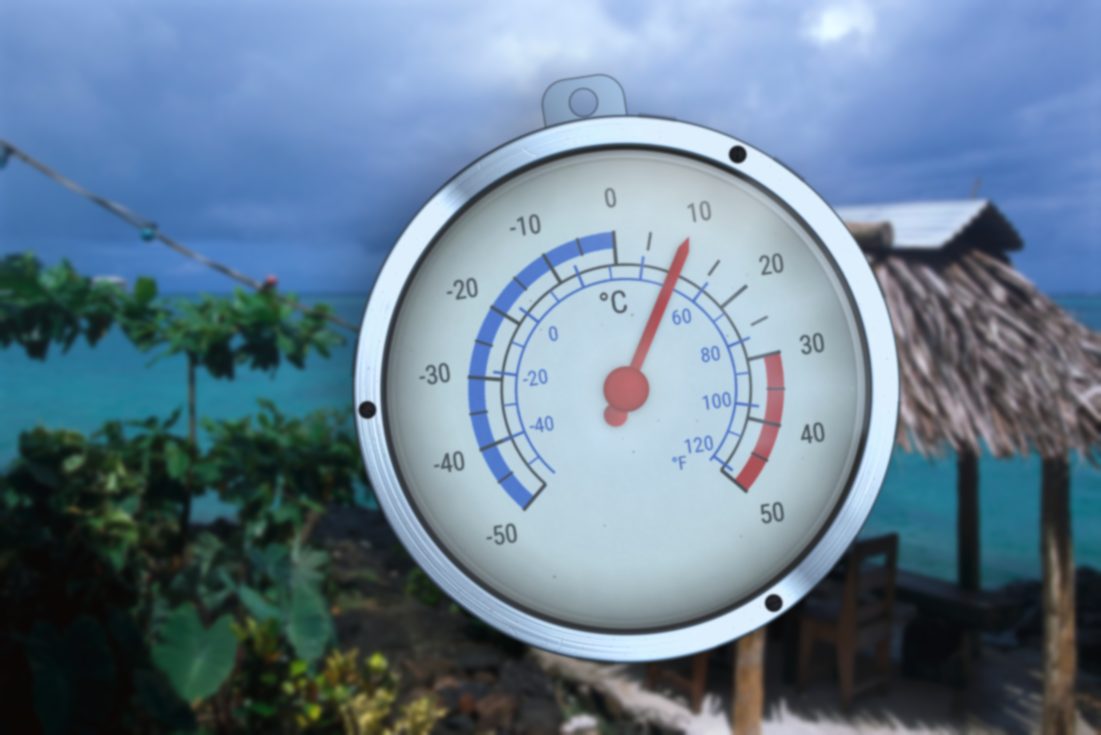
10 °C
